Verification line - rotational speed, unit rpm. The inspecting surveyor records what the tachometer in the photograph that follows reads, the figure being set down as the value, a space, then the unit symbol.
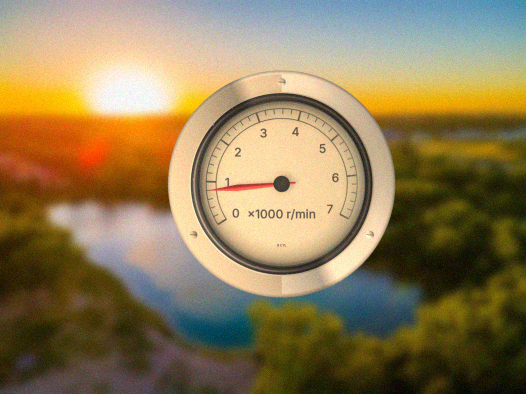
800 rpm
